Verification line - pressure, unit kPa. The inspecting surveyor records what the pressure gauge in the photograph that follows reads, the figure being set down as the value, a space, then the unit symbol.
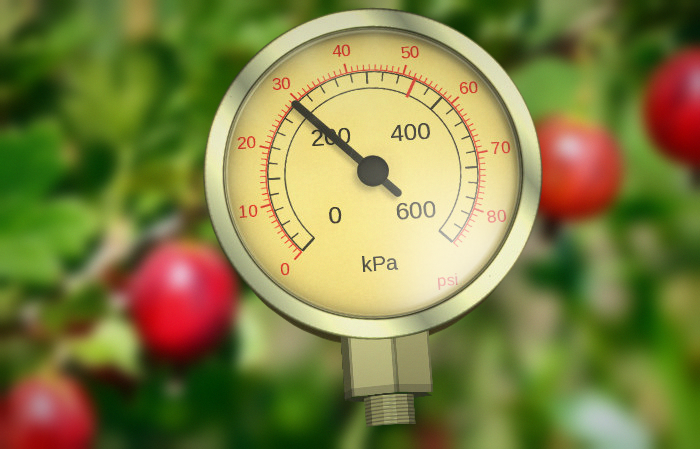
200 kPa
